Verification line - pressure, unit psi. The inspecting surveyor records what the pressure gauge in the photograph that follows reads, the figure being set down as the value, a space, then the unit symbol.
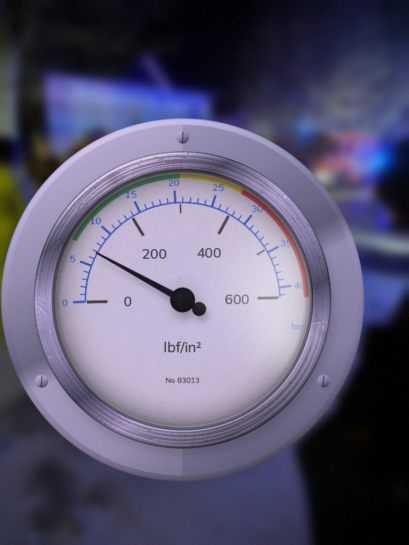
100 psi
